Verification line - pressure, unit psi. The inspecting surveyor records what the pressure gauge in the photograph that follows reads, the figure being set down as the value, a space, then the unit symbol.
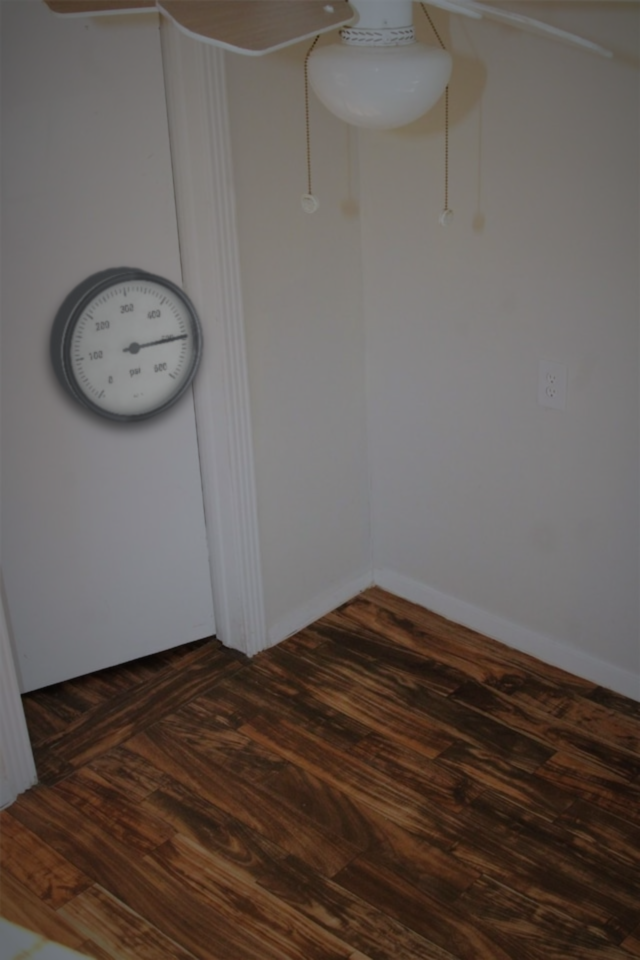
500 psi
